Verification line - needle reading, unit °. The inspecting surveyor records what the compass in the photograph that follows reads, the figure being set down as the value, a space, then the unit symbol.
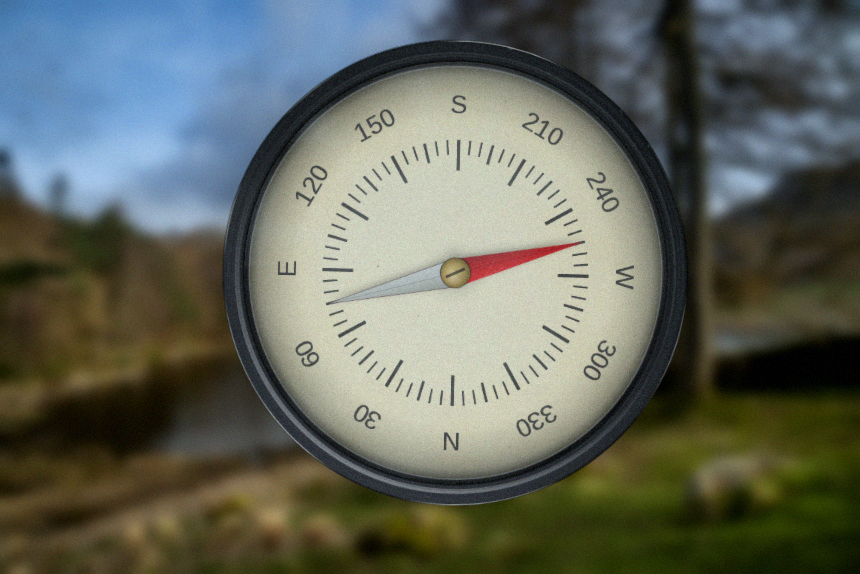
255 °
